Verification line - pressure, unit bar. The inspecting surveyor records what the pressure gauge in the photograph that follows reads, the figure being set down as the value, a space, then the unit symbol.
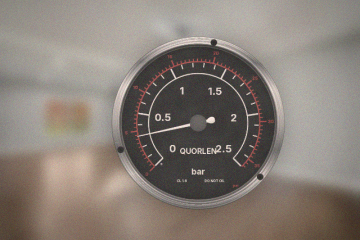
0.3 bar
